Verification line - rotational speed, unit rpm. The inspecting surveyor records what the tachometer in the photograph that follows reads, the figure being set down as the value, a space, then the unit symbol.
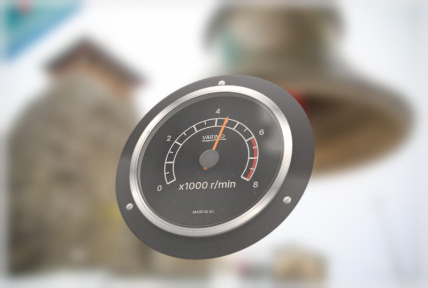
4500 rpm
